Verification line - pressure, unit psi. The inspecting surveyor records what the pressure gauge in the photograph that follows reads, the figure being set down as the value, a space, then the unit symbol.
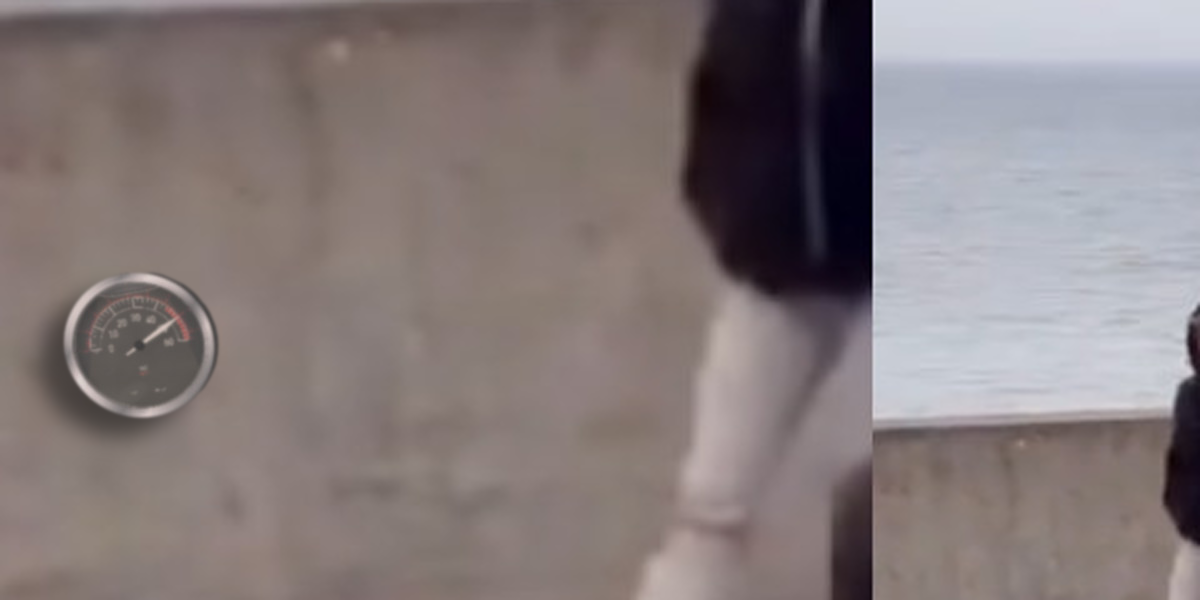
50 psi
